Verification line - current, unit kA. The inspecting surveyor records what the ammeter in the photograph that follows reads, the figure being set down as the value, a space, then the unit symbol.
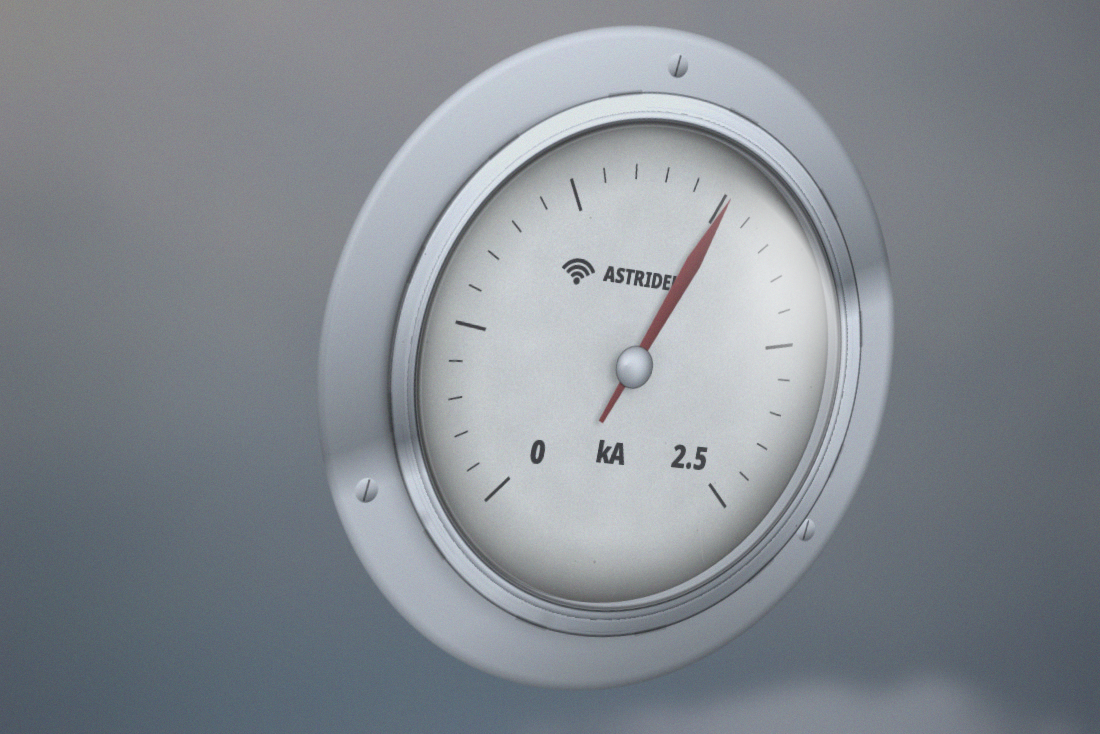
1.5 kA
